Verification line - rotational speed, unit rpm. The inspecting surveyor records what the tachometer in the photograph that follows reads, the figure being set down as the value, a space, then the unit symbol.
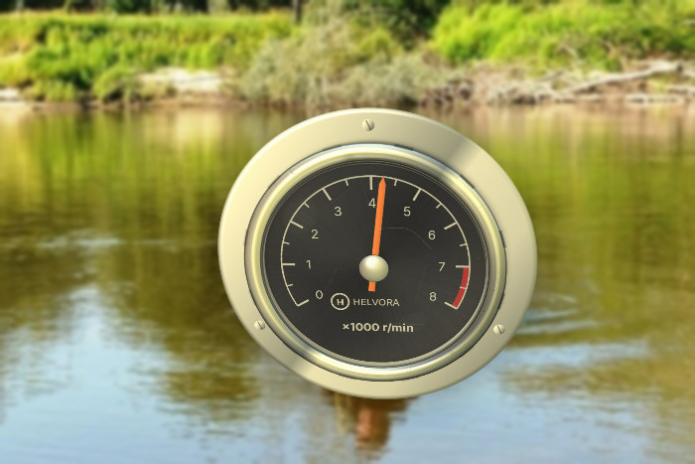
4250 rpm
